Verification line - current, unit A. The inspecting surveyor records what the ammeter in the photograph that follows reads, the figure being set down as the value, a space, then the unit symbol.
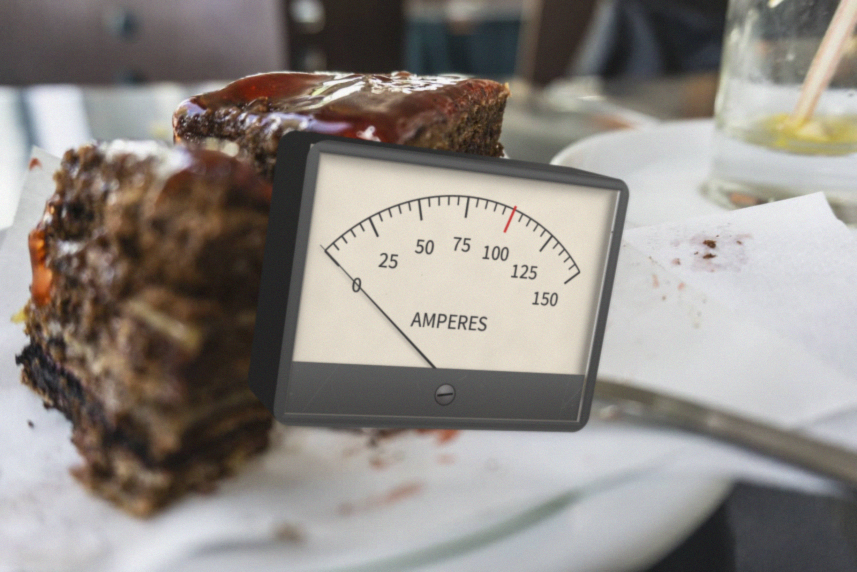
0 A
